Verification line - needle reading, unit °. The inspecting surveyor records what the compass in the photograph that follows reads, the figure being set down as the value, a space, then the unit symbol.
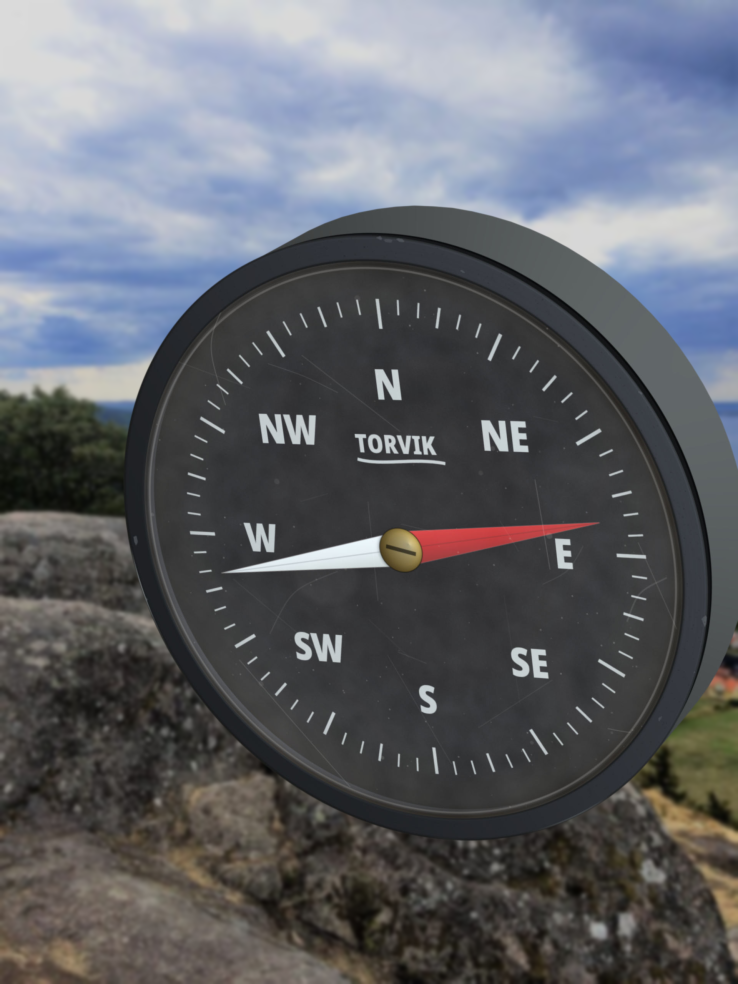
80 °
